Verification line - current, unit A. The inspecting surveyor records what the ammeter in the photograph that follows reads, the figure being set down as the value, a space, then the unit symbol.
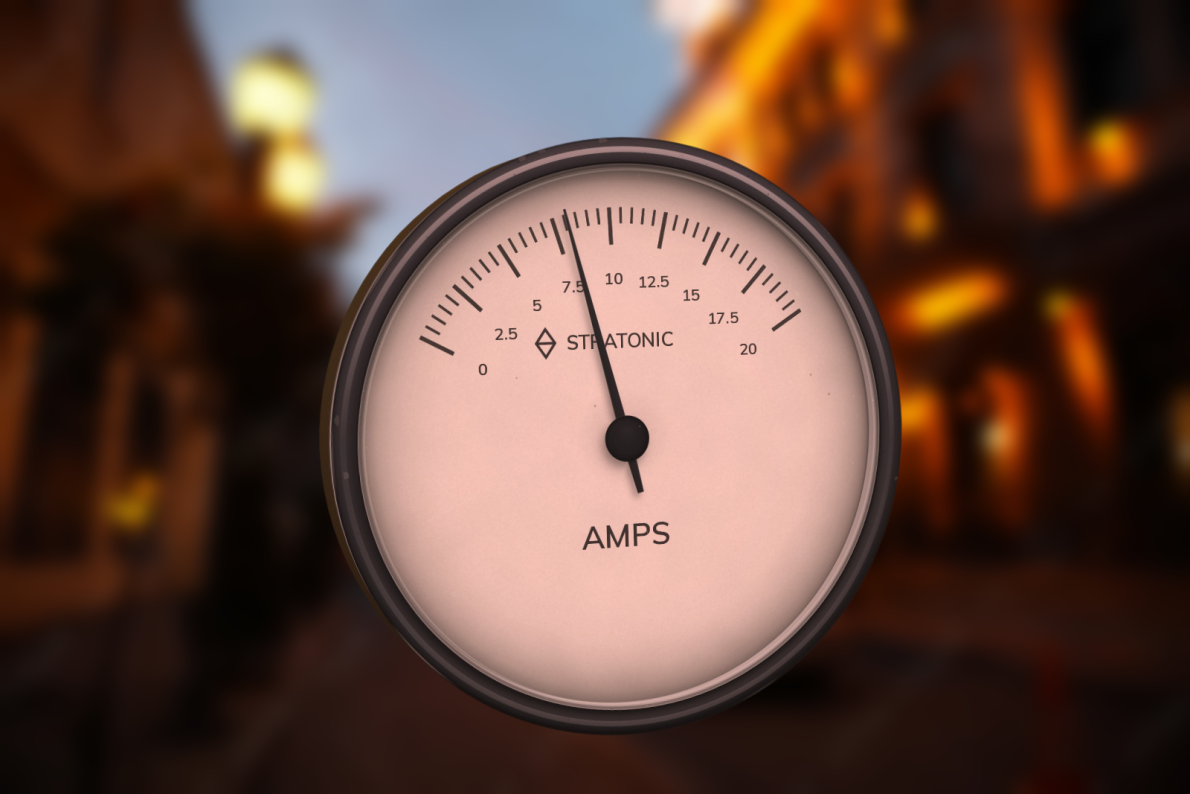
8 A
